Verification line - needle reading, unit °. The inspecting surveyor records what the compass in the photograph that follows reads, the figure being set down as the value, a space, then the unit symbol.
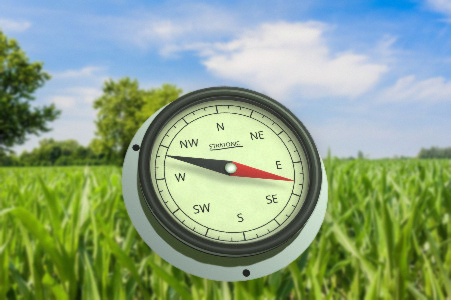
110 °
